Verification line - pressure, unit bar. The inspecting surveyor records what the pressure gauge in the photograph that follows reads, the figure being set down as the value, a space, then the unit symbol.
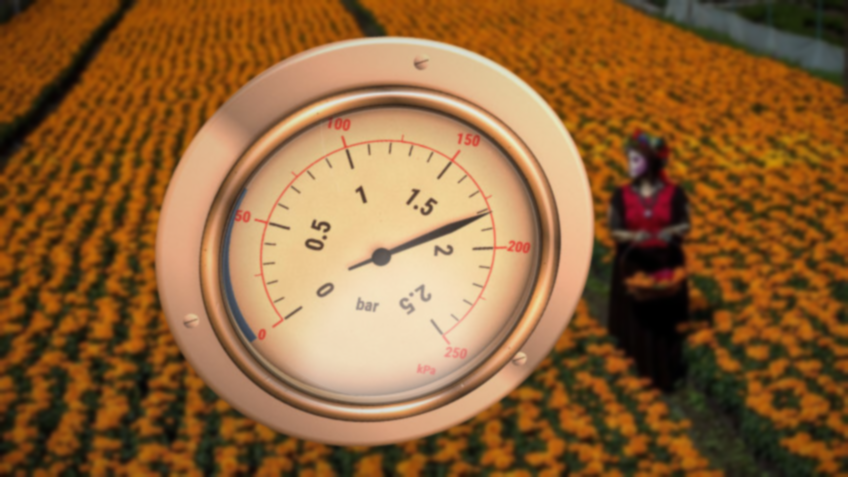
1.8 bar
